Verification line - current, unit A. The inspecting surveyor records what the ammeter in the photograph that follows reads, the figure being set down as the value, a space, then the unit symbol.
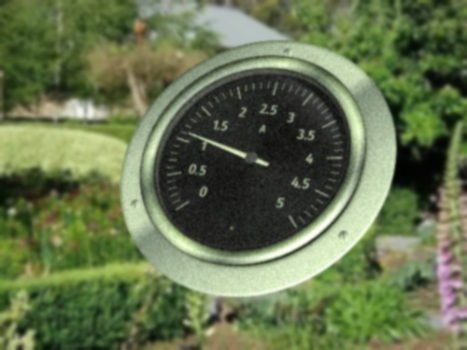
1.1 A
